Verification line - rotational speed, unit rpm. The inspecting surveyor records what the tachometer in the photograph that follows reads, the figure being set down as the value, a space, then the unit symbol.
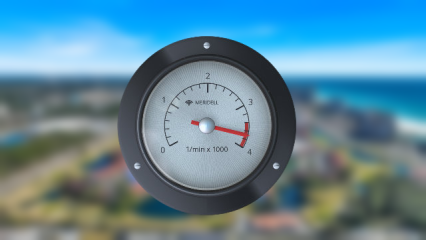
3700 rpm
